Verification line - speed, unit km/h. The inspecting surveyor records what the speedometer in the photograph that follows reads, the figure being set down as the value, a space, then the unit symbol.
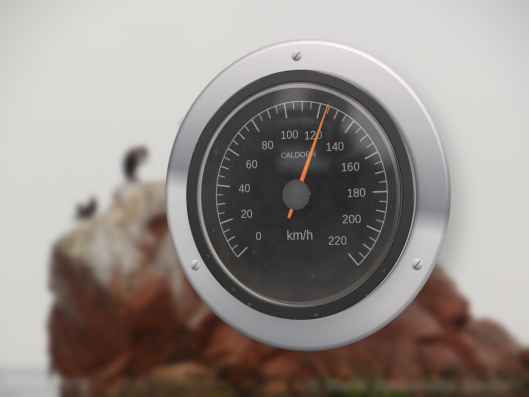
125 km/h
